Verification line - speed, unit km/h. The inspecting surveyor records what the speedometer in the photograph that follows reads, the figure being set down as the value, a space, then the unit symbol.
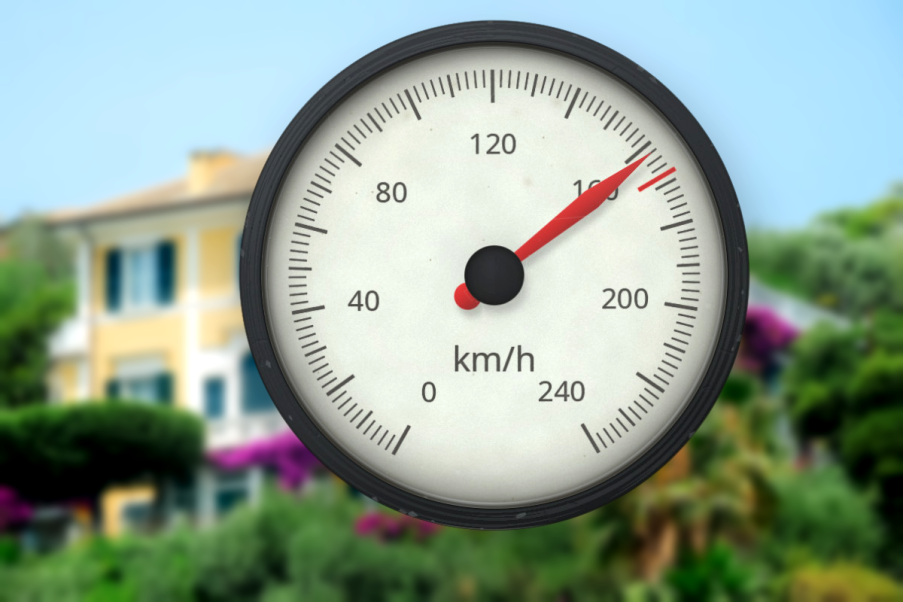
162 km/h
